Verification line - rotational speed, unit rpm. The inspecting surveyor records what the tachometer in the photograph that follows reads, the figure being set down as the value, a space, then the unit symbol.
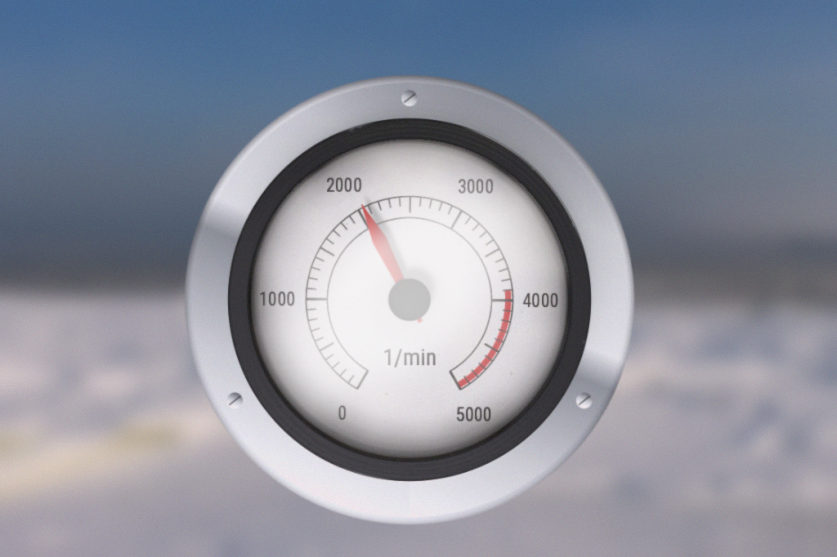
2050 rpm
